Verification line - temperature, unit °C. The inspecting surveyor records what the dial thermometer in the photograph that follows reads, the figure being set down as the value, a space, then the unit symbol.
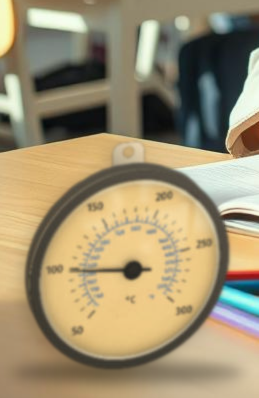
100 °C
